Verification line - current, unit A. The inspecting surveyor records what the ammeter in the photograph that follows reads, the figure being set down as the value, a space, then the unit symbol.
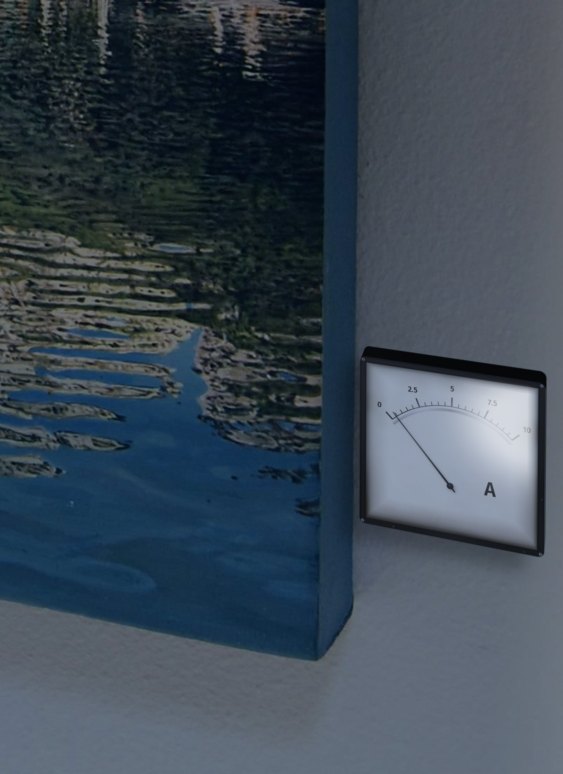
0.5 A
